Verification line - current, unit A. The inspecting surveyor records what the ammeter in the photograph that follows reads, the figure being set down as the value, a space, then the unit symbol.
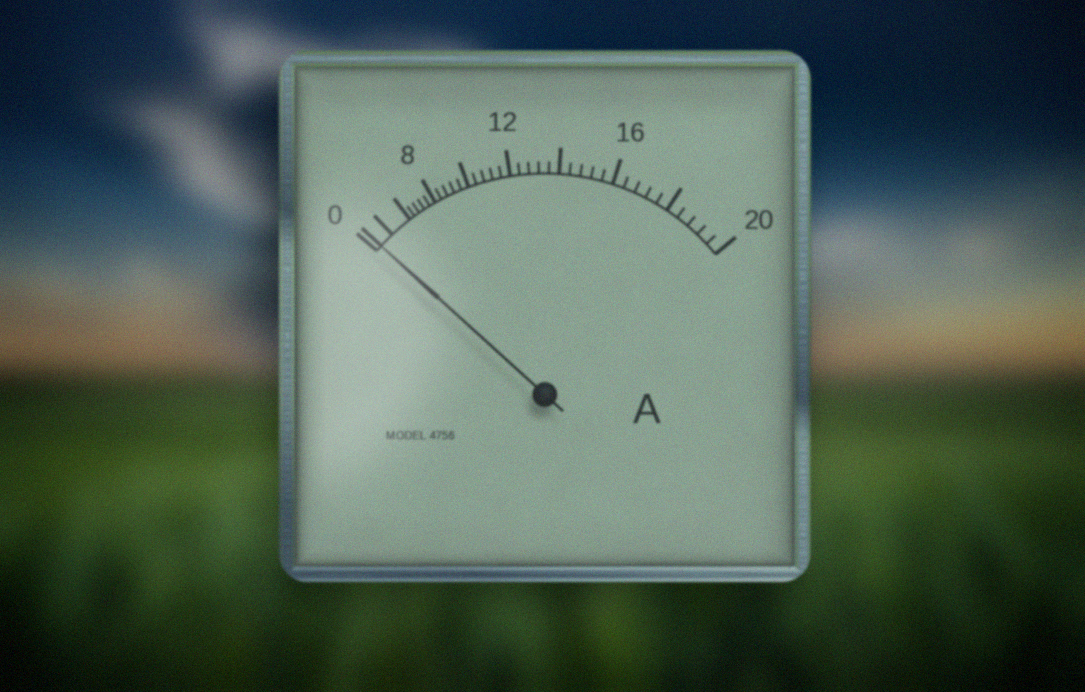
2 A
